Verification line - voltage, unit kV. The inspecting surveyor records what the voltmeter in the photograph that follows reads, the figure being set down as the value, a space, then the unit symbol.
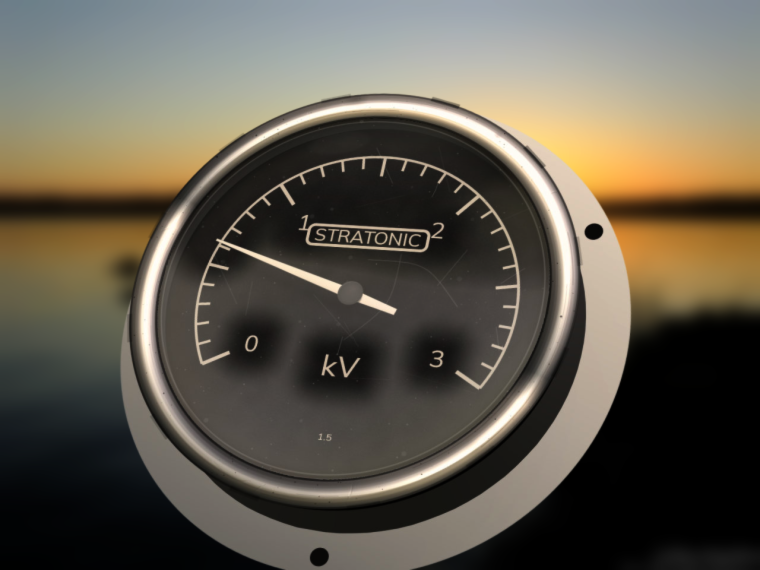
0.6 kV
